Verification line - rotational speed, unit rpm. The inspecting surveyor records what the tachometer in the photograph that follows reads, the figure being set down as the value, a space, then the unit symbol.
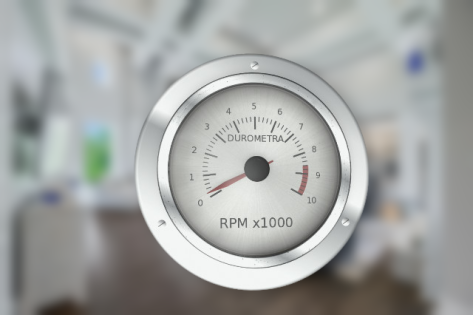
200 rpm
